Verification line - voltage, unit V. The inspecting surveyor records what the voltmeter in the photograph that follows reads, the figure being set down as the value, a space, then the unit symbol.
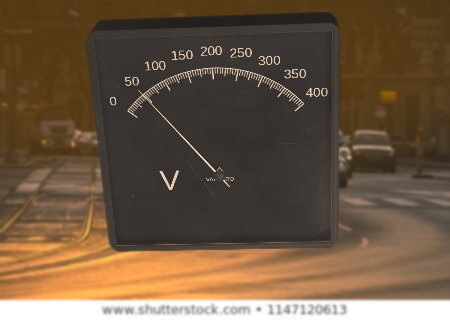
50 V
